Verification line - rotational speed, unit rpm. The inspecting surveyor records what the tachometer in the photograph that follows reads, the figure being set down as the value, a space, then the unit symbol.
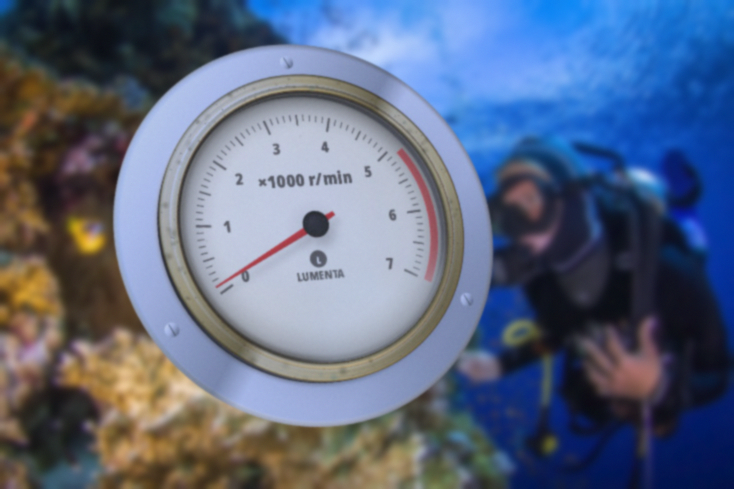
100 rpm
